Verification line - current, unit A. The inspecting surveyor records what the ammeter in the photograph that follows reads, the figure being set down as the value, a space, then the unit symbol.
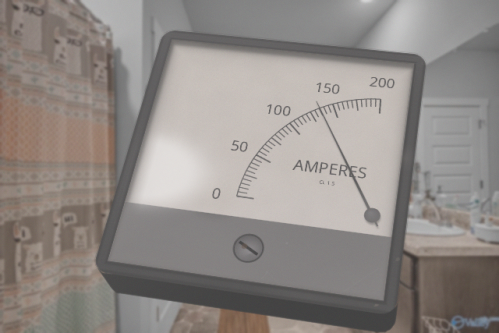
135 A
